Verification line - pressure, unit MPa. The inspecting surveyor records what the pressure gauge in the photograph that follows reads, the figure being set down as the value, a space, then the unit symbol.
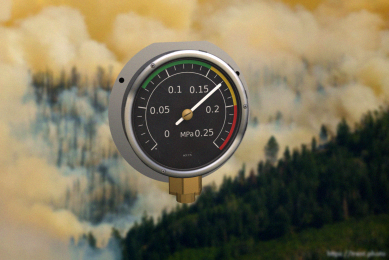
0.17 MPa
